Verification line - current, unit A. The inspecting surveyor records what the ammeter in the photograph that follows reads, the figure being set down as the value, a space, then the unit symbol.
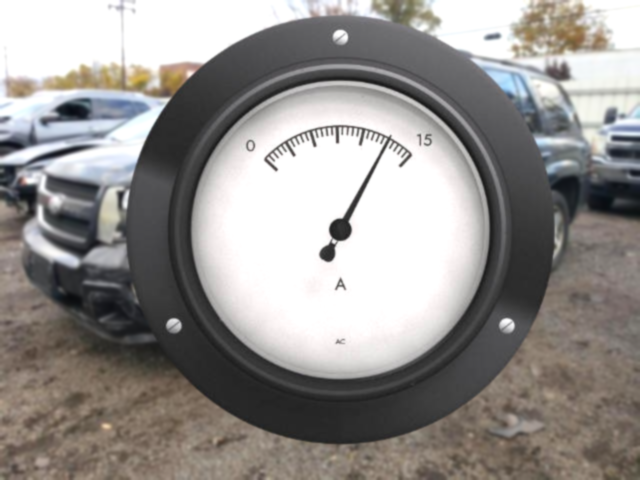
12.5 A
